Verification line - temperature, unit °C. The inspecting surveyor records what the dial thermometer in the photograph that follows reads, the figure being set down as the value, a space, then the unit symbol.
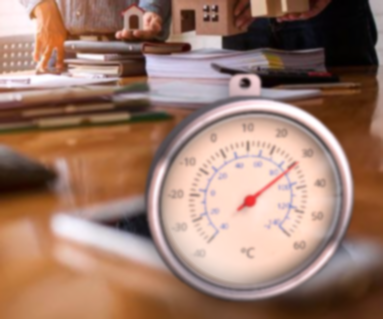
30 °C
